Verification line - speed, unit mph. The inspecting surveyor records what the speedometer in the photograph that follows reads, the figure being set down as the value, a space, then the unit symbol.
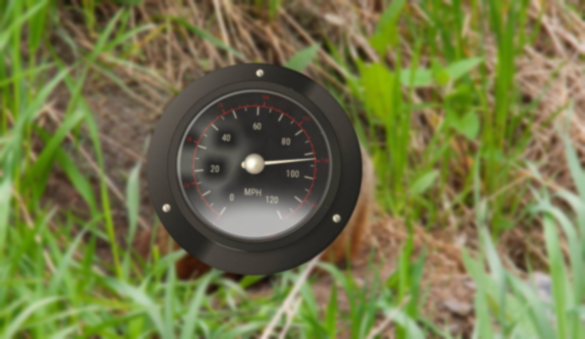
92.5 mph
